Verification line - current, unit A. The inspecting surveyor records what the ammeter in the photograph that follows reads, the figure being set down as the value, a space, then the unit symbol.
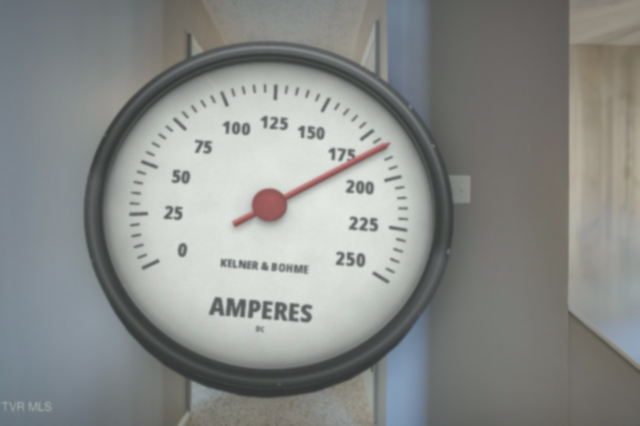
185 A
